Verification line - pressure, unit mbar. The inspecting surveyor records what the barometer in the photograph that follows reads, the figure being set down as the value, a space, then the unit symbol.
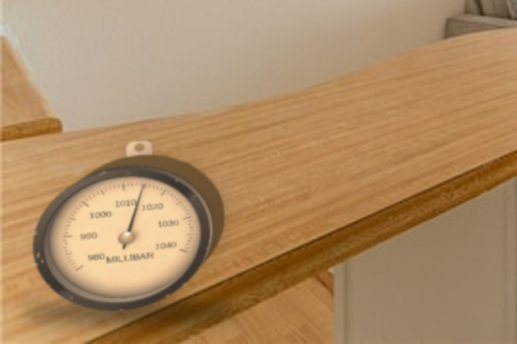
1015 mbar
